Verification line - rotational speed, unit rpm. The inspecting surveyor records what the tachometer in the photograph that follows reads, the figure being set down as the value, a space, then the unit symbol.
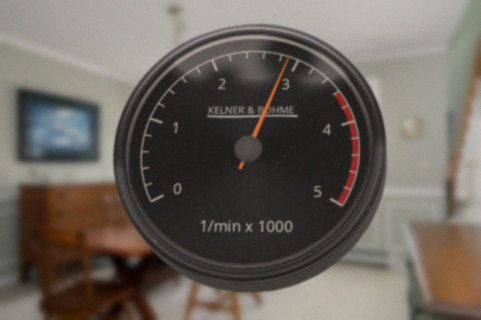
2900 rpm
